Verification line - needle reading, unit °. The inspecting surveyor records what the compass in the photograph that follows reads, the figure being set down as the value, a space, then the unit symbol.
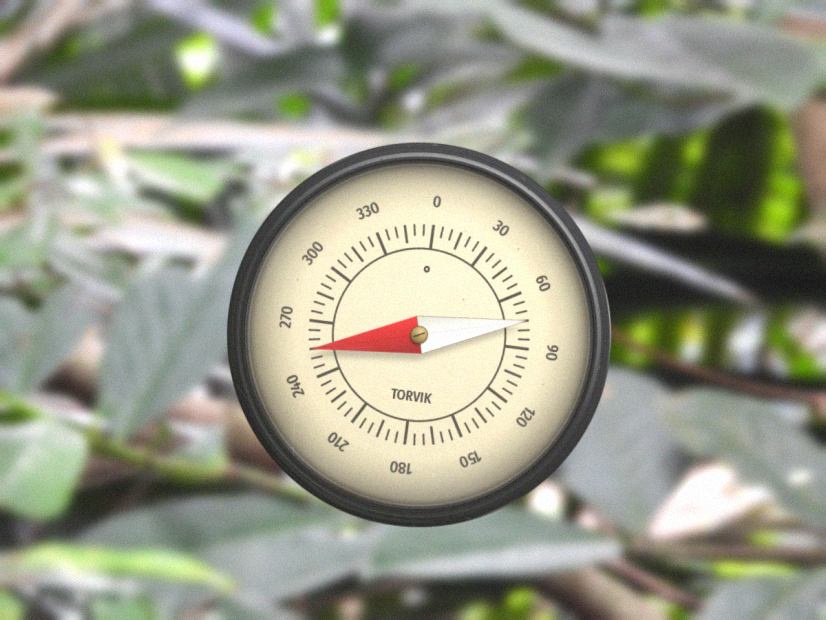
255 °
